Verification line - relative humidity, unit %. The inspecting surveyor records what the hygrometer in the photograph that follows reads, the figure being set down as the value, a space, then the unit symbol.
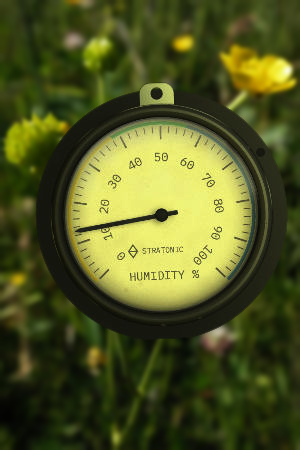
13 %
